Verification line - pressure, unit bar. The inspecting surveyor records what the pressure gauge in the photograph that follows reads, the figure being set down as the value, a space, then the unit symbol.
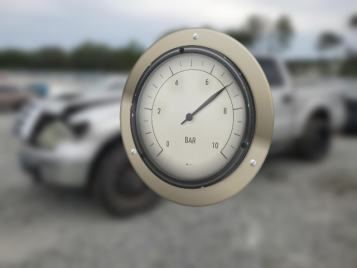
7 bar
